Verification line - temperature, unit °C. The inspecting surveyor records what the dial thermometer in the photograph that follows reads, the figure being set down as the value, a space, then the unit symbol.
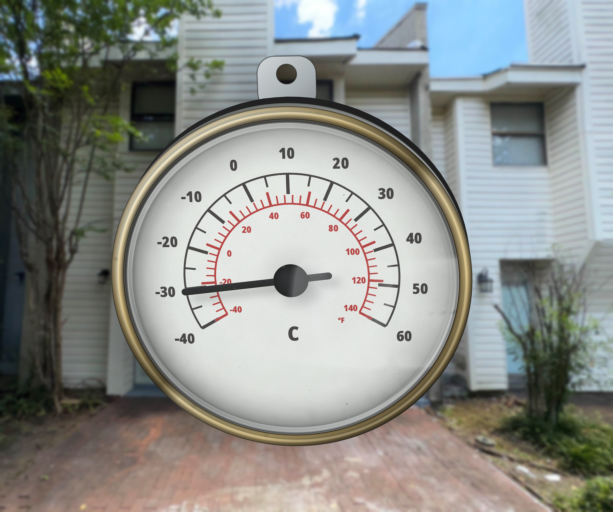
-30 °C
